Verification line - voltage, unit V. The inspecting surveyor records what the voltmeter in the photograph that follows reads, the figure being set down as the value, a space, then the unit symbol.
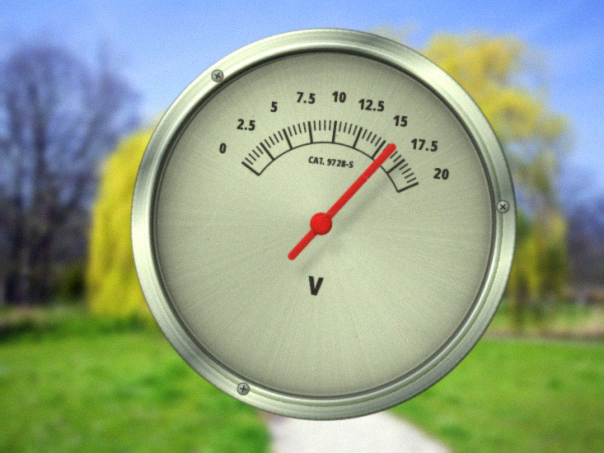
16 V
